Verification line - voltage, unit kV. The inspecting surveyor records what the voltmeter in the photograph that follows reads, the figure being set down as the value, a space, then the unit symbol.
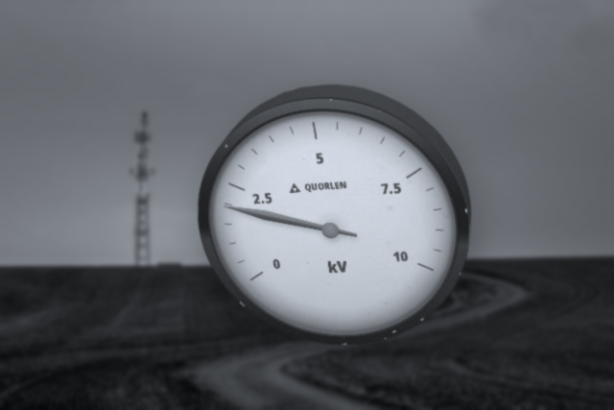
2 kV
